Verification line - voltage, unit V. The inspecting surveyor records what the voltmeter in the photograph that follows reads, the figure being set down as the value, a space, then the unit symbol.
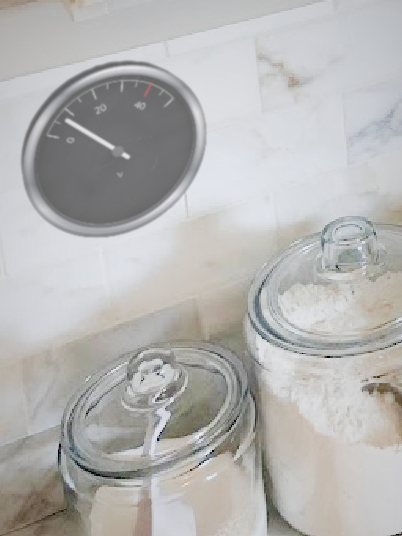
7.5 V
